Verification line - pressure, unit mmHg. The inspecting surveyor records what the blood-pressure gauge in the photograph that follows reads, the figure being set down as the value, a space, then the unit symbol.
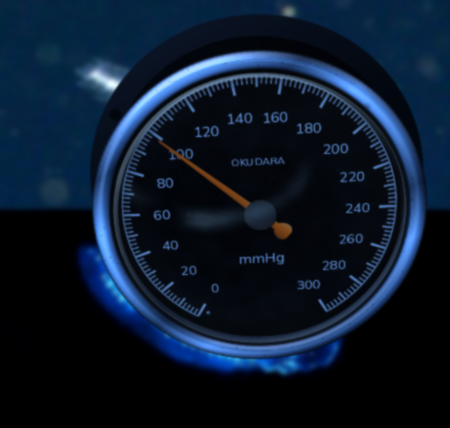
100 mmHg
